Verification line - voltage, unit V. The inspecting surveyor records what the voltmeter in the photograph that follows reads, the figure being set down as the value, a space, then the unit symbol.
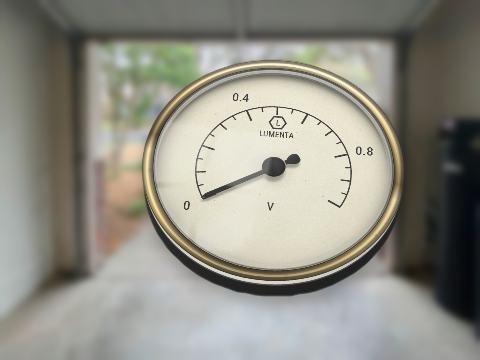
0 V
